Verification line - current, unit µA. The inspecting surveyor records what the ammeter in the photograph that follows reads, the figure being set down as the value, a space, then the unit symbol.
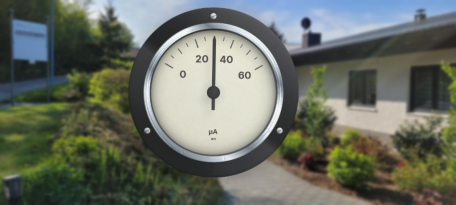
30 µA
